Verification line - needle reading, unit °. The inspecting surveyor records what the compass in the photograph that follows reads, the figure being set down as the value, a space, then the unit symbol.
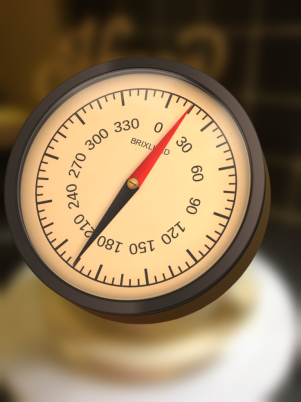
15 °
